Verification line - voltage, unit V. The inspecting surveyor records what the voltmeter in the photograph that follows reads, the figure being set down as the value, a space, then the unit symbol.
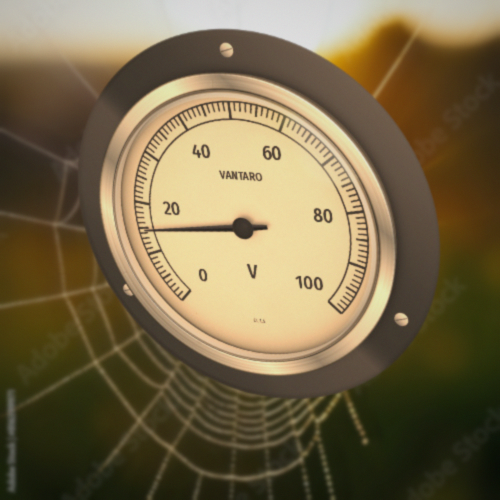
15 V
